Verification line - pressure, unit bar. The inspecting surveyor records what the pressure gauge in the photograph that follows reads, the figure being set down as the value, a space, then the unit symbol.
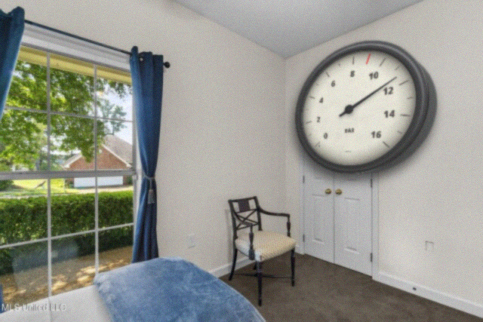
11.5 bar
